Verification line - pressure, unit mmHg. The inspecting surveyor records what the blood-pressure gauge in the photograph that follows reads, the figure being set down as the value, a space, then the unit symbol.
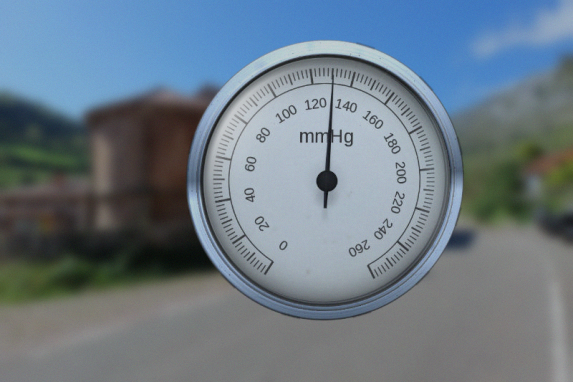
130 mmHg
